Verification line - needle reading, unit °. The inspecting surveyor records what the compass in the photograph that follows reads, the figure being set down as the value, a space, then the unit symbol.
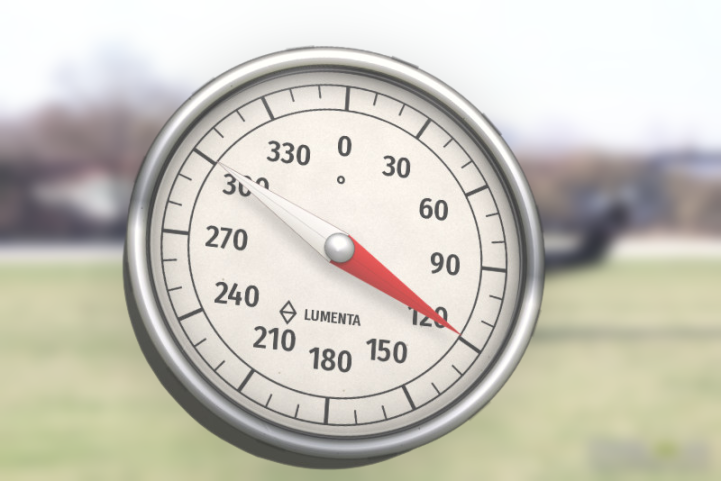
120 °
